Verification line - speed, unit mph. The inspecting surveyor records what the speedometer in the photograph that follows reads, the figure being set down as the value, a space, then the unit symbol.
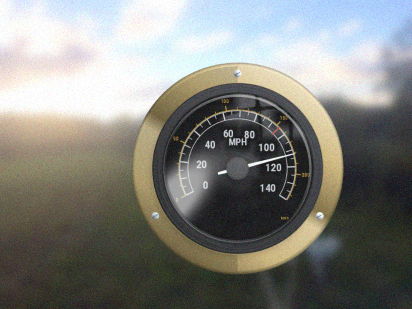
112.5 mph
